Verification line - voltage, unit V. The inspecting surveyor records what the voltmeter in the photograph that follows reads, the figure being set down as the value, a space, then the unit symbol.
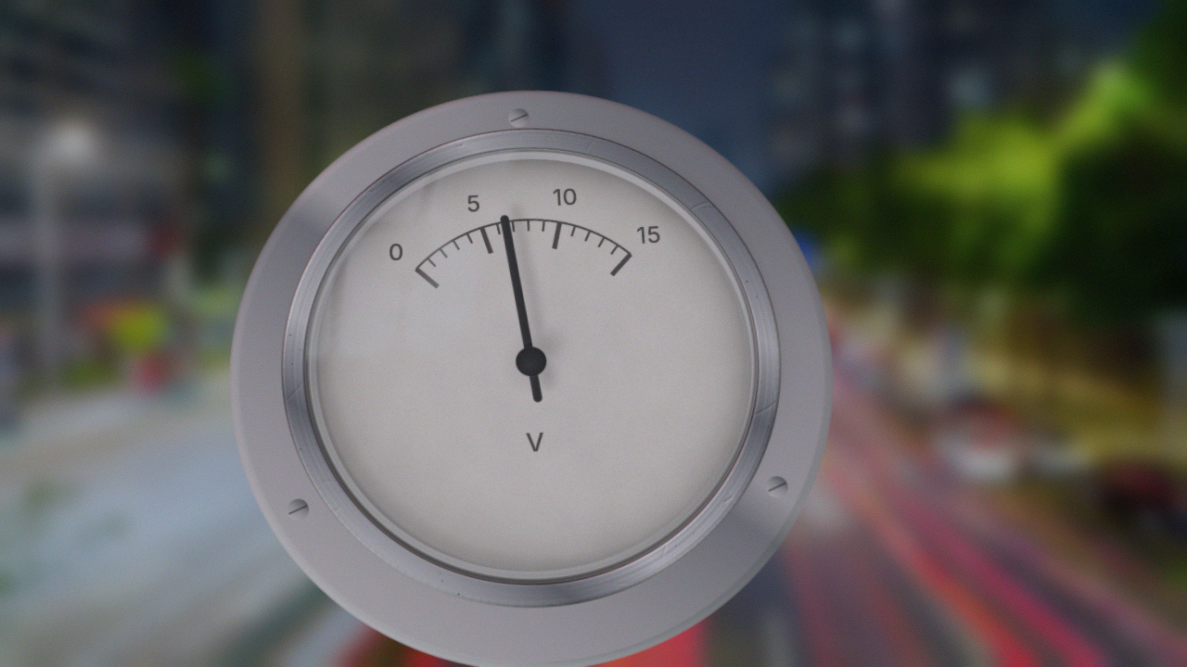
6.5 V
